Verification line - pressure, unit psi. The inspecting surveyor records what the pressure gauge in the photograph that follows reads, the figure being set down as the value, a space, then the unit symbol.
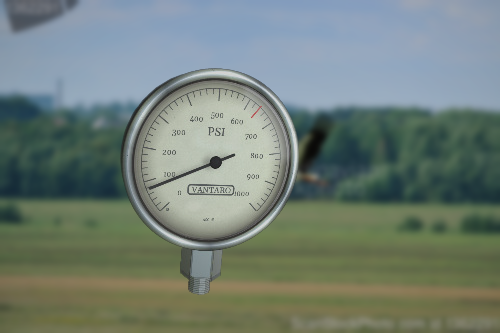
80 psi
